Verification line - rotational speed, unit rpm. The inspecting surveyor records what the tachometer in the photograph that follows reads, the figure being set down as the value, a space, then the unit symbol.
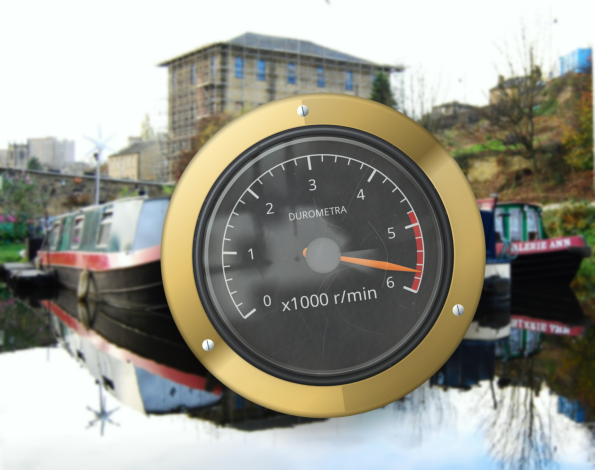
5700 rpm
